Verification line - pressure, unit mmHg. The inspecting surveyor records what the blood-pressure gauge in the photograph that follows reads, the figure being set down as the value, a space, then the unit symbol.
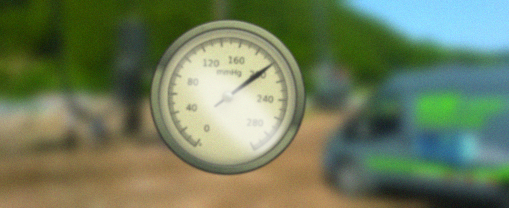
200 mmHg
